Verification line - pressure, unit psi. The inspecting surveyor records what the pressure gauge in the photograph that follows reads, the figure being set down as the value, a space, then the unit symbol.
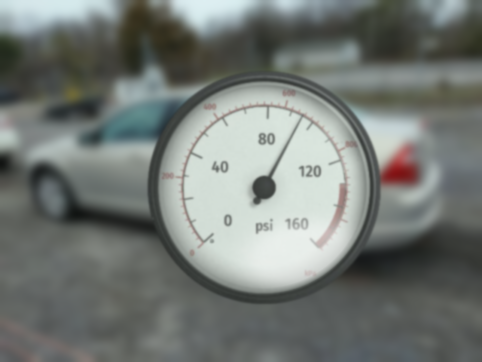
95 psi
